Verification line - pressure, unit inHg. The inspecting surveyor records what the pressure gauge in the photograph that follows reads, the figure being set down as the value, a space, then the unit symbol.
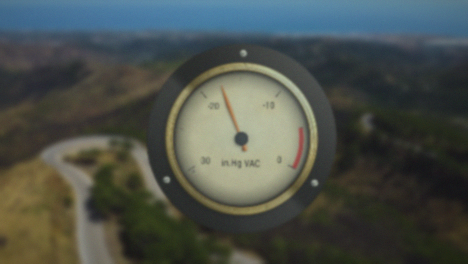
-17.5 inHg
